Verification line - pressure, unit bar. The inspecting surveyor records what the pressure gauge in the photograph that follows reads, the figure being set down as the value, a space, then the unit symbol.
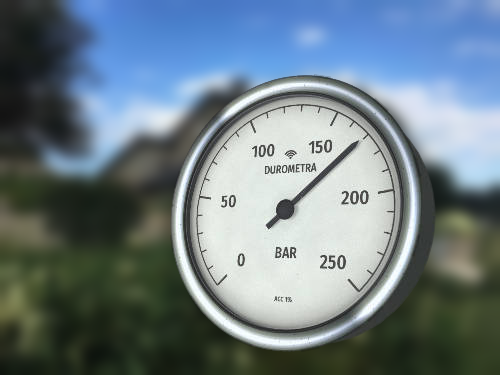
170 bar
